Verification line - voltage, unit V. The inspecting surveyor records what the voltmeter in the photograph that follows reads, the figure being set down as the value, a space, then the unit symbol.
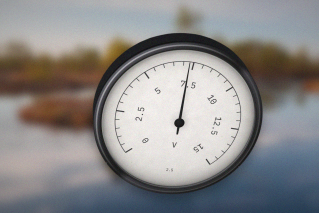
7.25 V
